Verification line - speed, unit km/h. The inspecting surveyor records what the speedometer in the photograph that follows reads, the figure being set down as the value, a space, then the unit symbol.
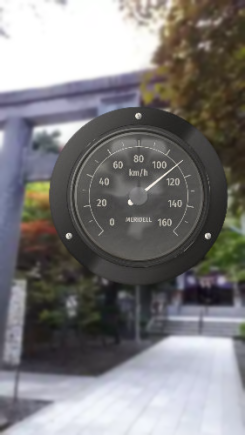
110 km/h
